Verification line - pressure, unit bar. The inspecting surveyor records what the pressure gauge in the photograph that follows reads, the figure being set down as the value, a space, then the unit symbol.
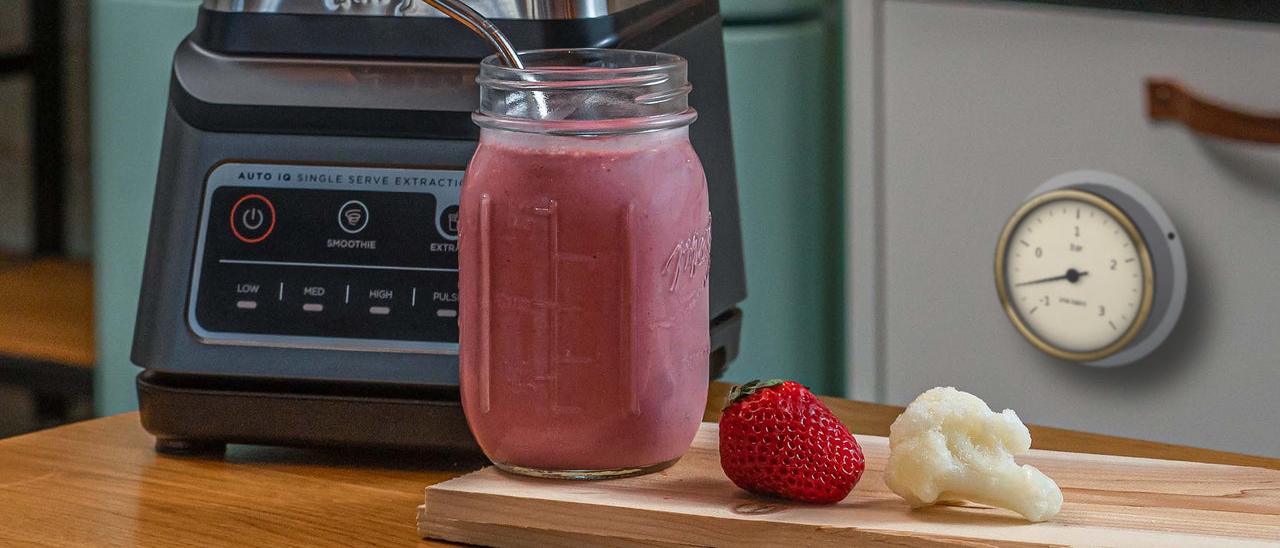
-0.6 bar
